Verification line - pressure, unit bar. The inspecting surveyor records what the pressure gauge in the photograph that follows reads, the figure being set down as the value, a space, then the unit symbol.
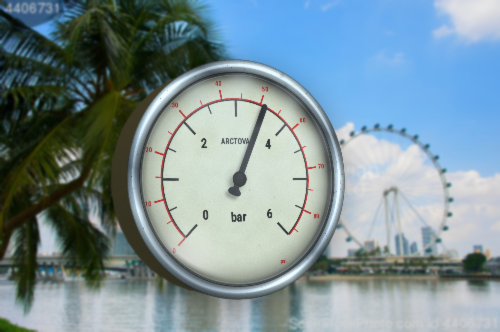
3.5 bar
